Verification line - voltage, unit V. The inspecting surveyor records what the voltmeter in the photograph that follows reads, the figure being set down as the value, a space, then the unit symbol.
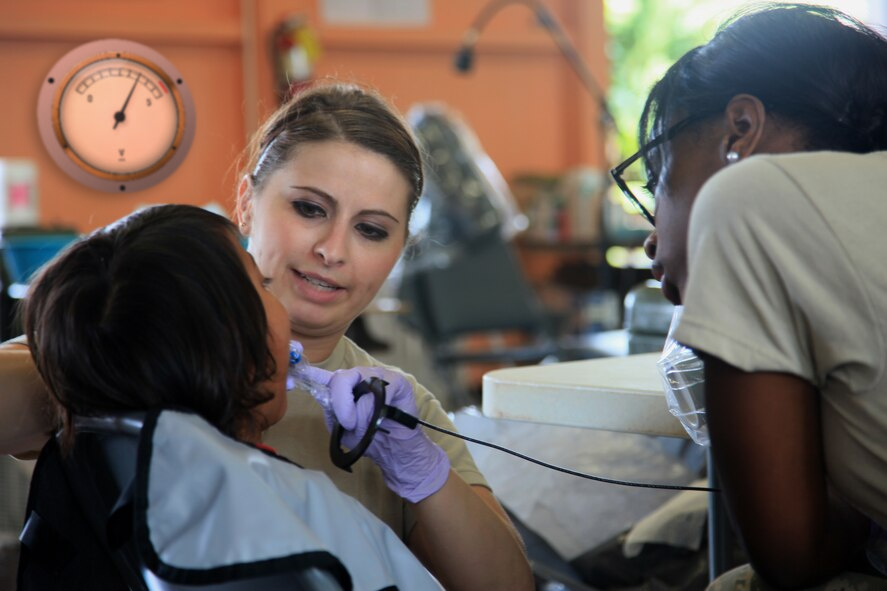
3.5 V
